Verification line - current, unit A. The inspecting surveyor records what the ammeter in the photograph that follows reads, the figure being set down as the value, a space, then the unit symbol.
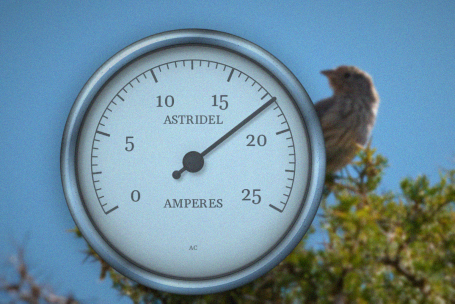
18 A
